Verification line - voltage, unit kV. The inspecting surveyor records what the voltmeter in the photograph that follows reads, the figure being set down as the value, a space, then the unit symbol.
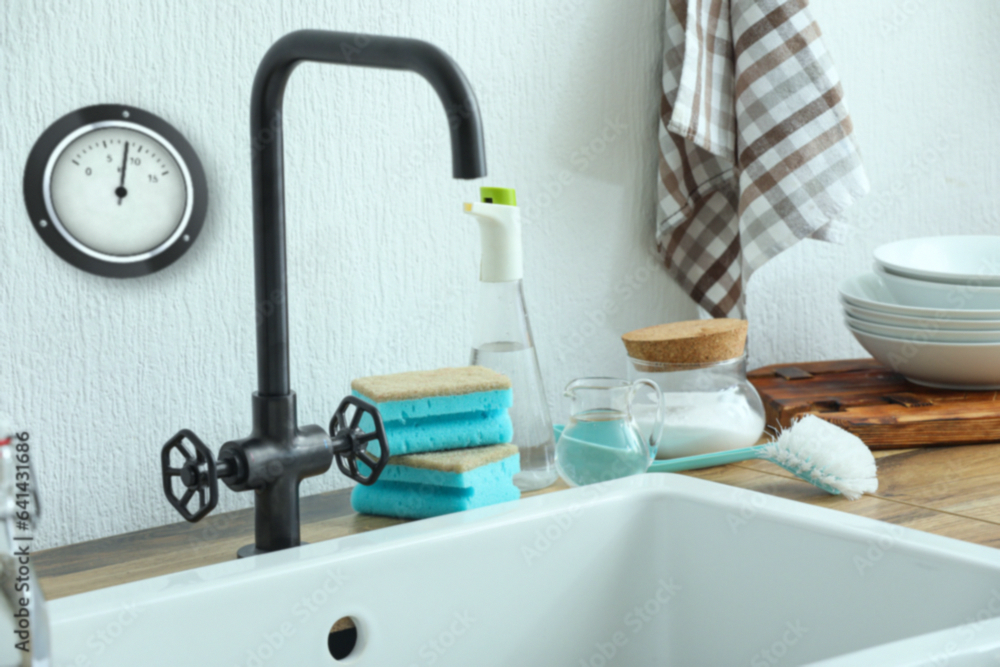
8 kV
